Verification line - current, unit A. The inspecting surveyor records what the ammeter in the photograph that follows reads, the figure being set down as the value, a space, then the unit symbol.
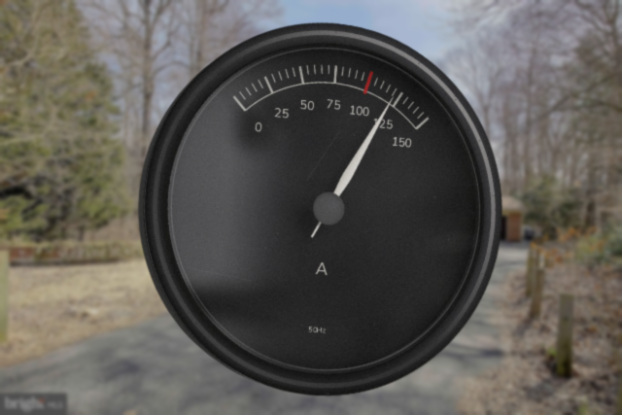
120 A
